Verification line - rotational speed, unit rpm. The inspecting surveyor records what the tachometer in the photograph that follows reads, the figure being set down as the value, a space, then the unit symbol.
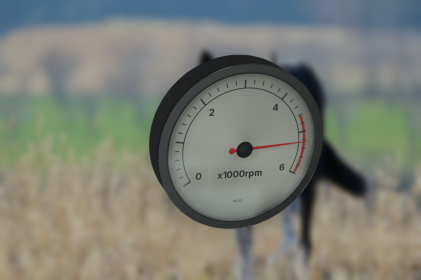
5200 rpm
